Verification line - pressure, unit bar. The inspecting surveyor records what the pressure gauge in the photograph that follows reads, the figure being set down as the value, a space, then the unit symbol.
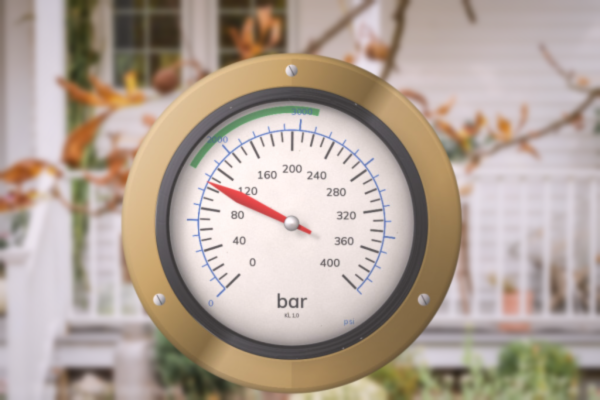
105 bar
